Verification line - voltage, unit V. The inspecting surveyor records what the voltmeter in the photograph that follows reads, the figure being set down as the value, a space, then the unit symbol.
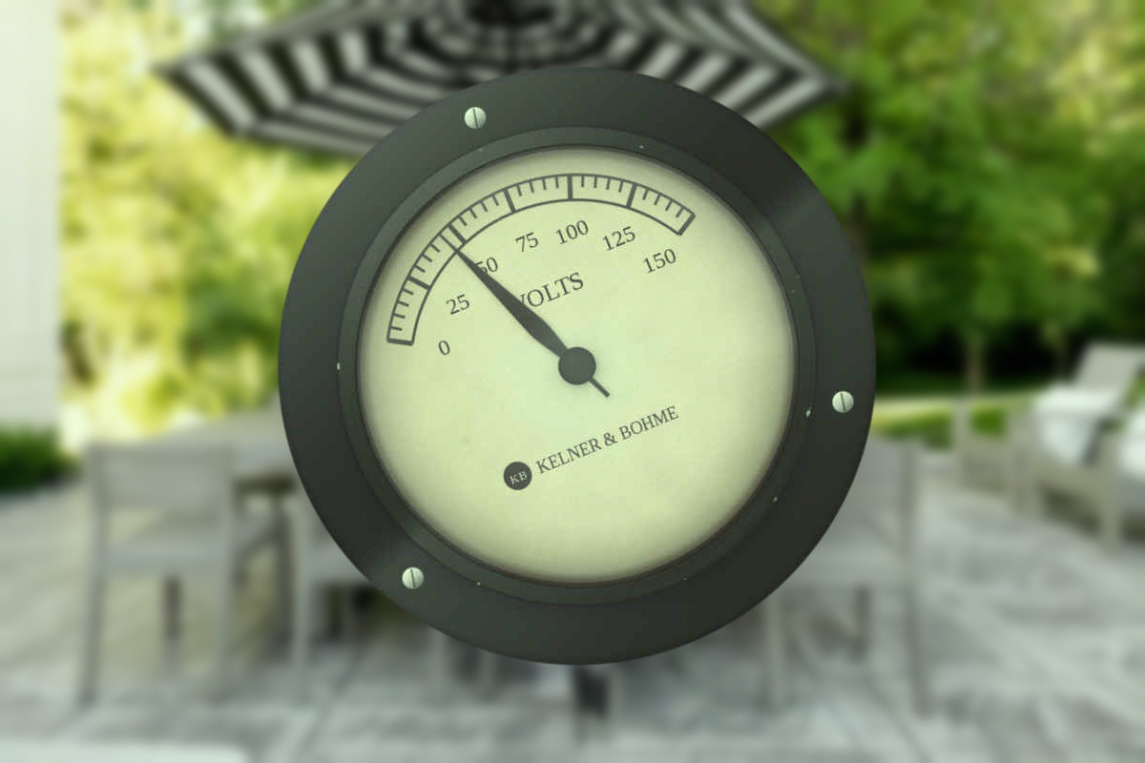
45 V
